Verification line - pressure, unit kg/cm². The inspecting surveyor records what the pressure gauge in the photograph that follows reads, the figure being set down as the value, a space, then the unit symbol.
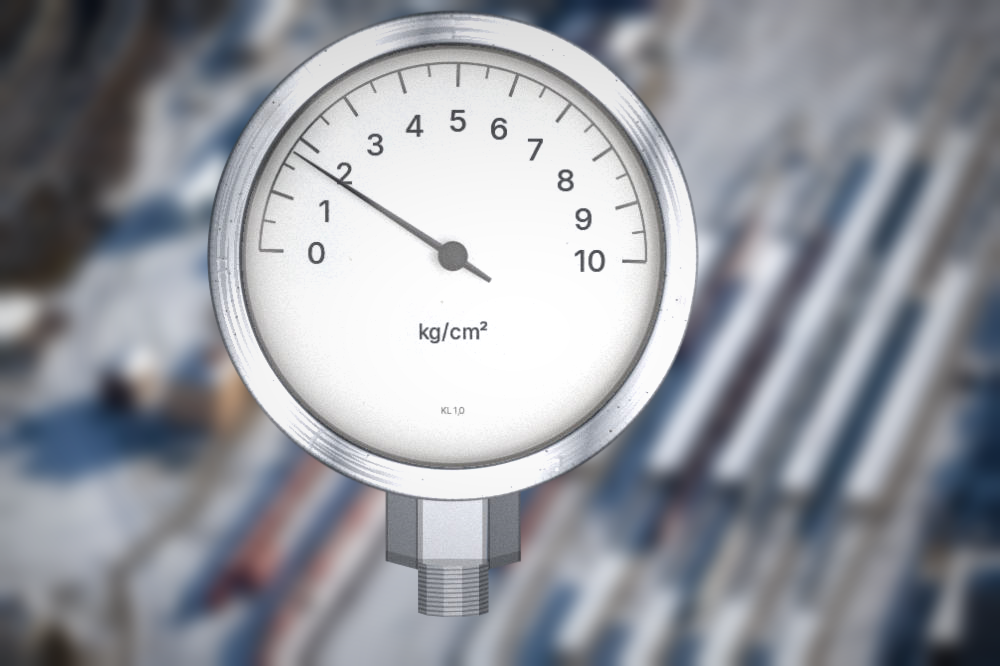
1.75 kg/cm²
